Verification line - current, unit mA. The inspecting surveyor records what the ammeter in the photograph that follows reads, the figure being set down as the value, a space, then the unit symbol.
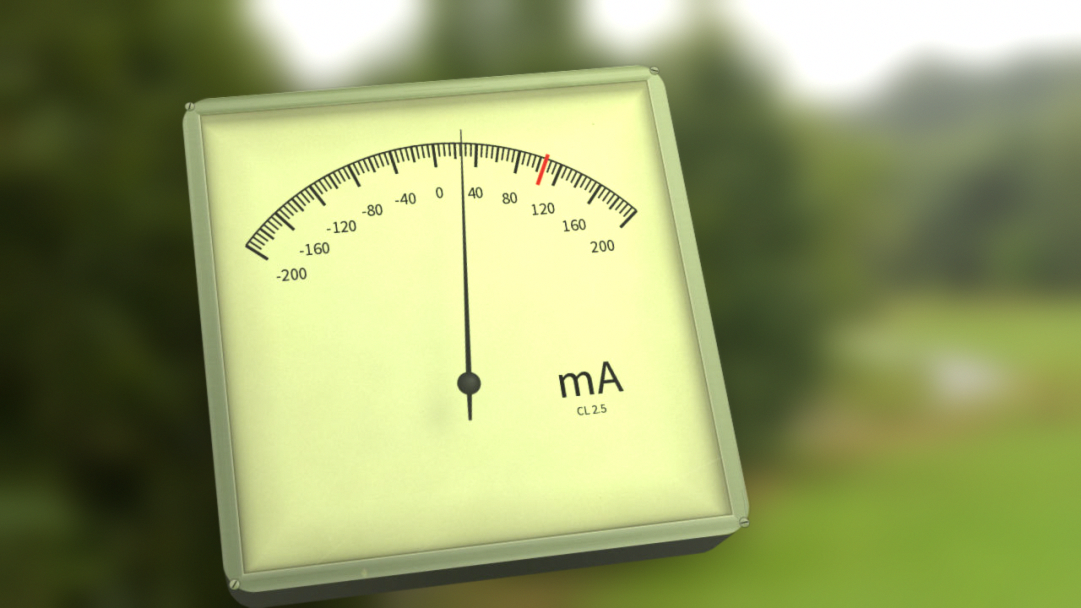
25 mA
